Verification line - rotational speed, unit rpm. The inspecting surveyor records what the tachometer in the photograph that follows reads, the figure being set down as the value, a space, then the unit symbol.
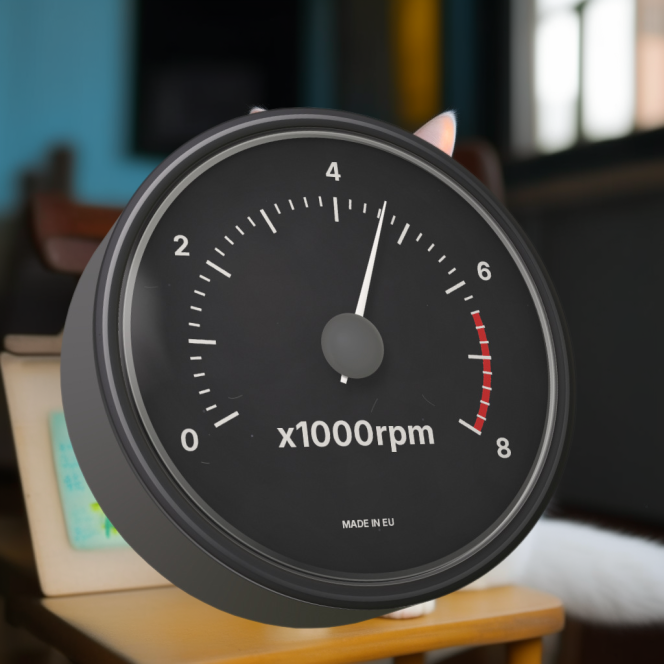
4600 rpm
